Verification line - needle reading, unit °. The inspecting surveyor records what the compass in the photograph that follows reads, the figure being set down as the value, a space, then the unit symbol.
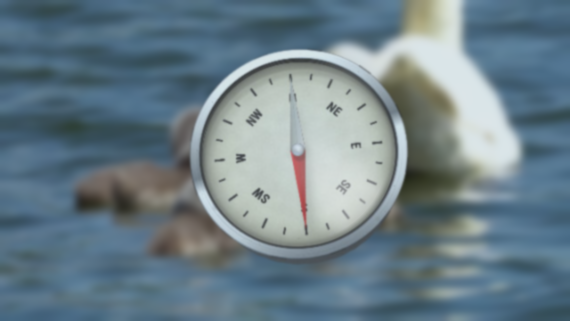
180 °
